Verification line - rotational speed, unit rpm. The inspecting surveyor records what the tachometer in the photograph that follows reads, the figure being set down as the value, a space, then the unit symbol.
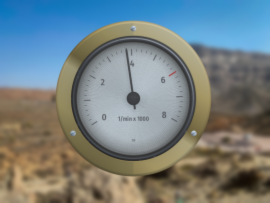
3800 rpm
